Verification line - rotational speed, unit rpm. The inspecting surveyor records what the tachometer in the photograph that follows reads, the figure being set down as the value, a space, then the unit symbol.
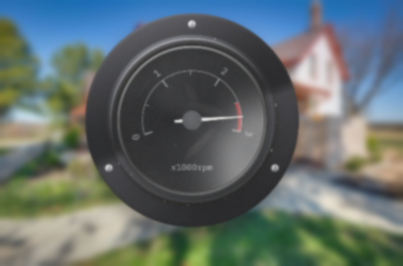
2750 rpm
